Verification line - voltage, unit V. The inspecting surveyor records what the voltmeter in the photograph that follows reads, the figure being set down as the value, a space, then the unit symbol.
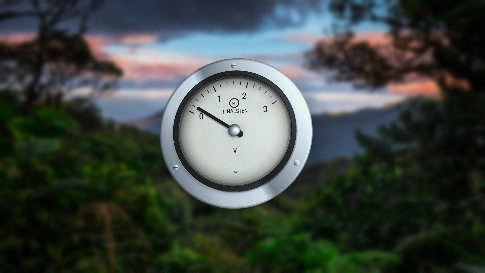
0.2 V
